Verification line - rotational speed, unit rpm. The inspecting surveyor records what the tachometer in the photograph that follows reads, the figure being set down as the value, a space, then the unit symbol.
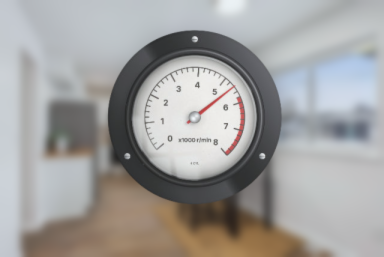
5400 rpm
